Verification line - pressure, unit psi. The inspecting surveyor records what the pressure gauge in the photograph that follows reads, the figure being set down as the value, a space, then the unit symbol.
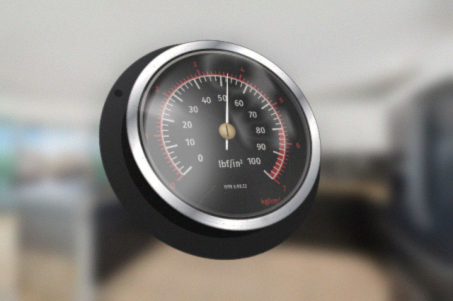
52 psi
